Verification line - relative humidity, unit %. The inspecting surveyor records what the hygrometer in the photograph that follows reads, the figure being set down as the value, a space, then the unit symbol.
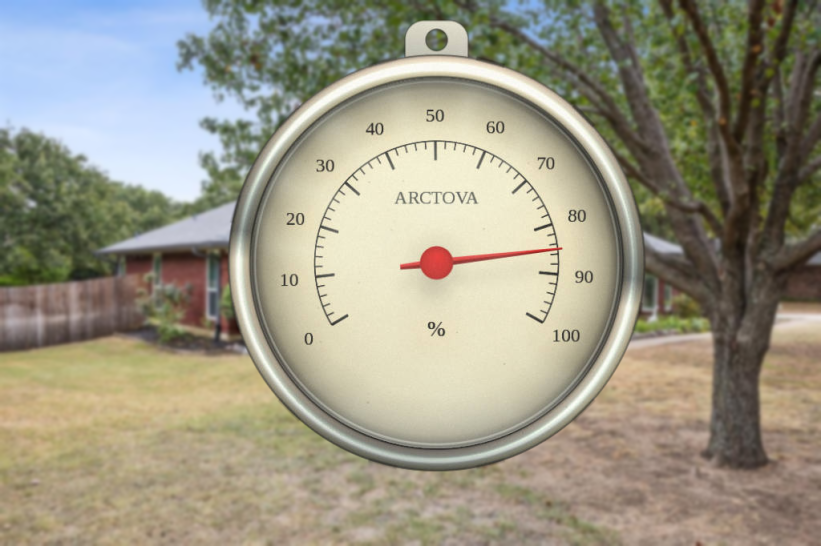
85 %
